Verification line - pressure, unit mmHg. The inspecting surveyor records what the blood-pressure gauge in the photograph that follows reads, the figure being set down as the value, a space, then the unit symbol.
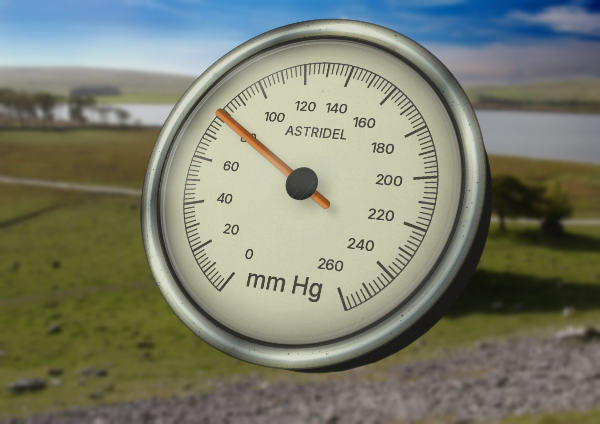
80 mmHg
